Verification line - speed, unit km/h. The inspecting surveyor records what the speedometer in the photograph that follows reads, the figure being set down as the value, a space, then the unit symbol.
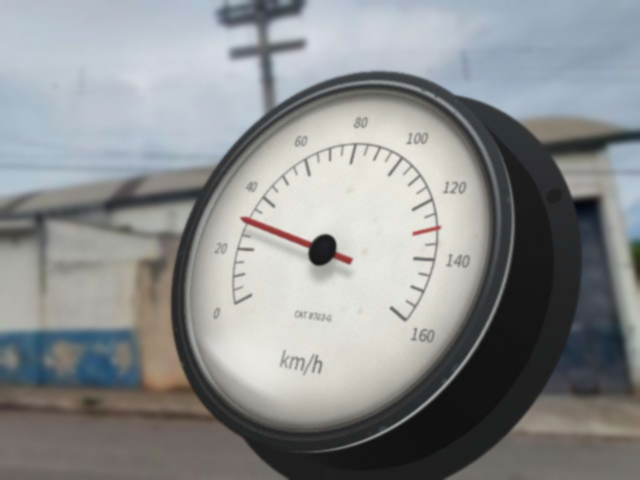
30 km/h
